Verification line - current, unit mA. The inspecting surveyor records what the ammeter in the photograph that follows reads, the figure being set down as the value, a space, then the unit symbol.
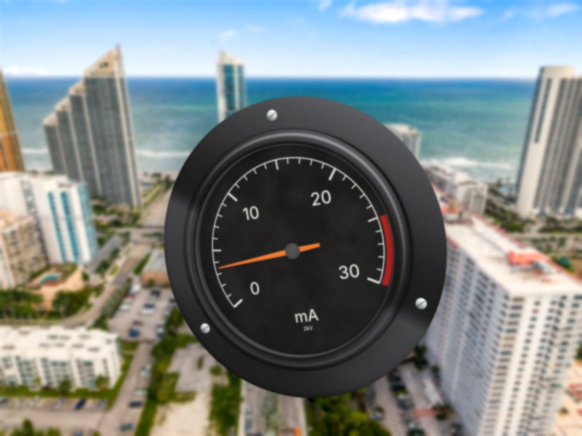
3.5 mA
